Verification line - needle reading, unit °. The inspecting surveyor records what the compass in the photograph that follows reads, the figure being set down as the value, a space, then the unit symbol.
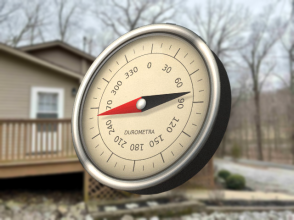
260 °
